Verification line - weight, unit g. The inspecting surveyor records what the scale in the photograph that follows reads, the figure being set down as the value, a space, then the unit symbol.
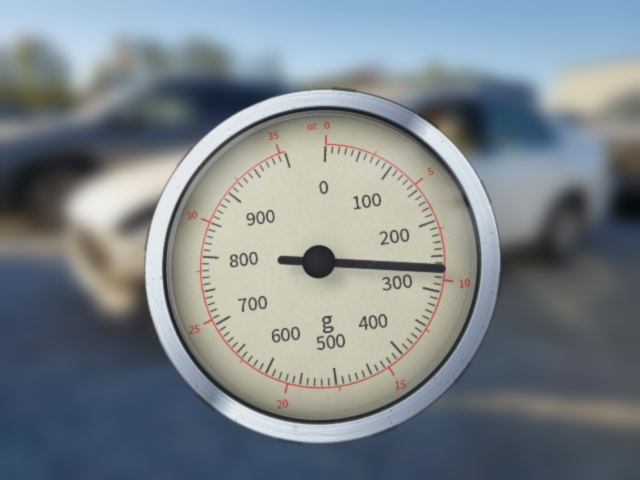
270 g
